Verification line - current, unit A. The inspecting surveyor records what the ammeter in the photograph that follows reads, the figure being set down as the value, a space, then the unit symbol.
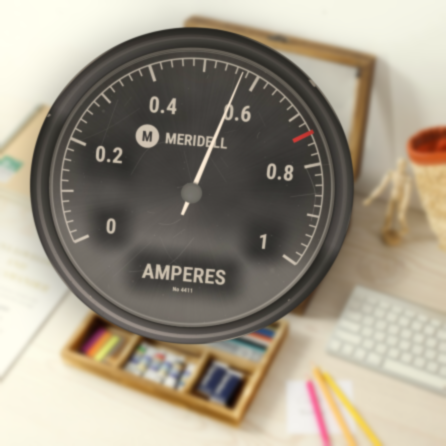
0.57 A
